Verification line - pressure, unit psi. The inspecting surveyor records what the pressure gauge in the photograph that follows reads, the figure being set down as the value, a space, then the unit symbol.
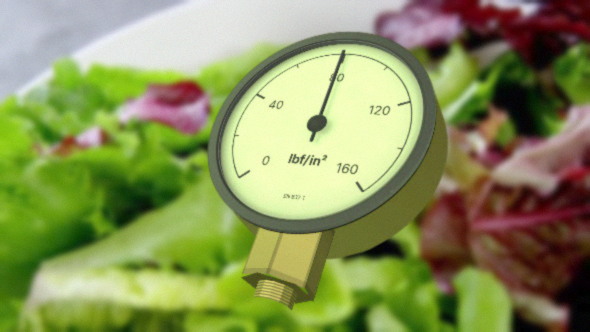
80 psi
